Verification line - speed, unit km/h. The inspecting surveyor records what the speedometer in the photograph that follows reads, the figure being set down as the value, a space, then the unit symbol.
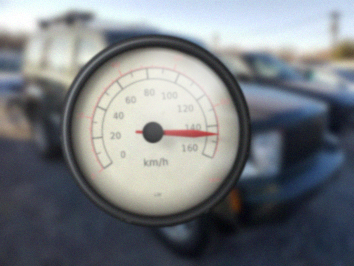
145 km/h
